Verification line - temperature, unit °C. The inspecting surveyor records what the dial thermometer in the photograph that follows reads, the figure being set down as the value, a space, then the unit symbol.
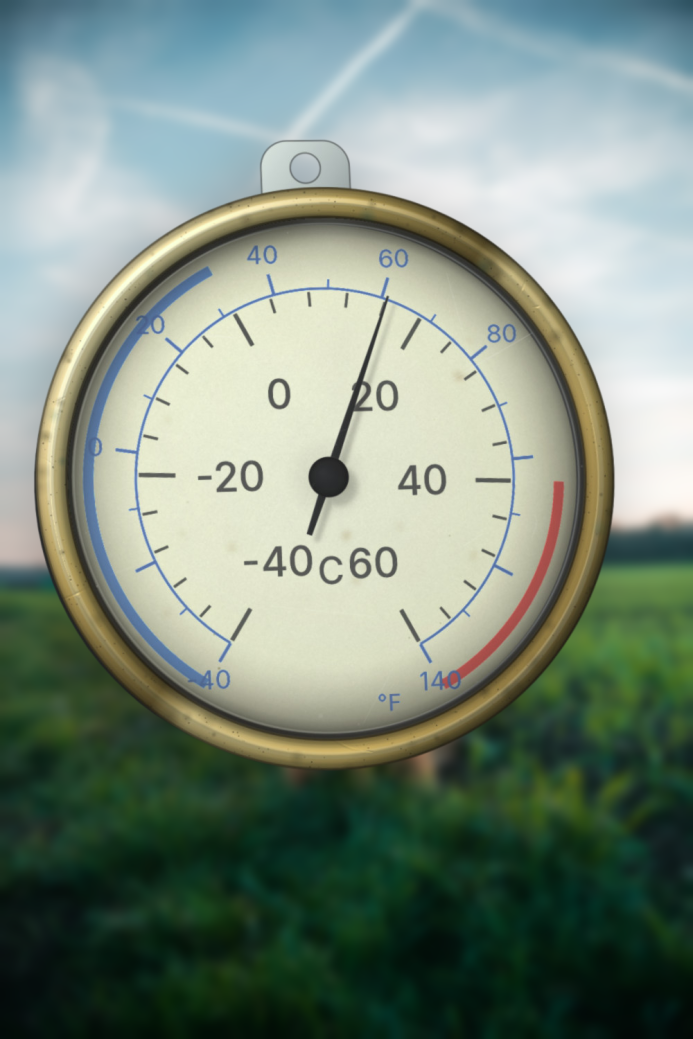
16 °C
